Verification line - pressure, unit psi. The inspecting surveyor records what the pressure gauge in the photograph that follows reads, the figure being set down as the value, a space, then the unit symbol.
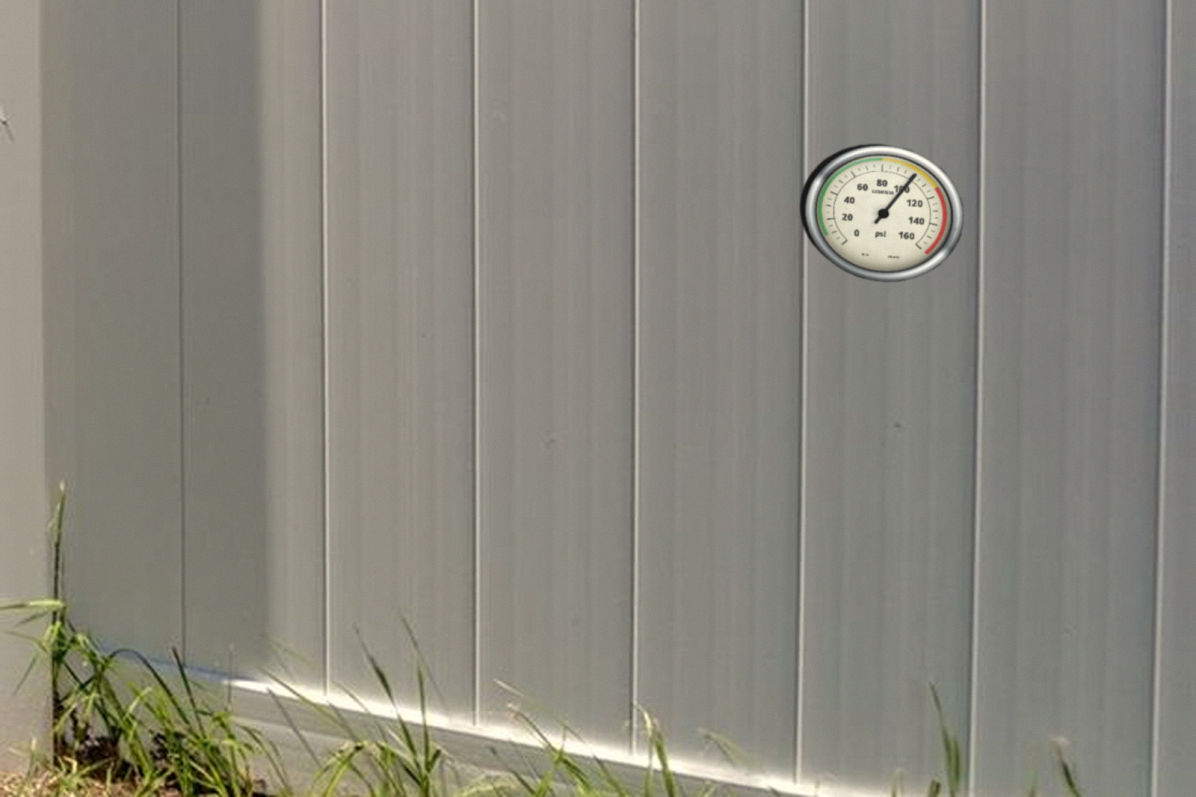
100 psi
